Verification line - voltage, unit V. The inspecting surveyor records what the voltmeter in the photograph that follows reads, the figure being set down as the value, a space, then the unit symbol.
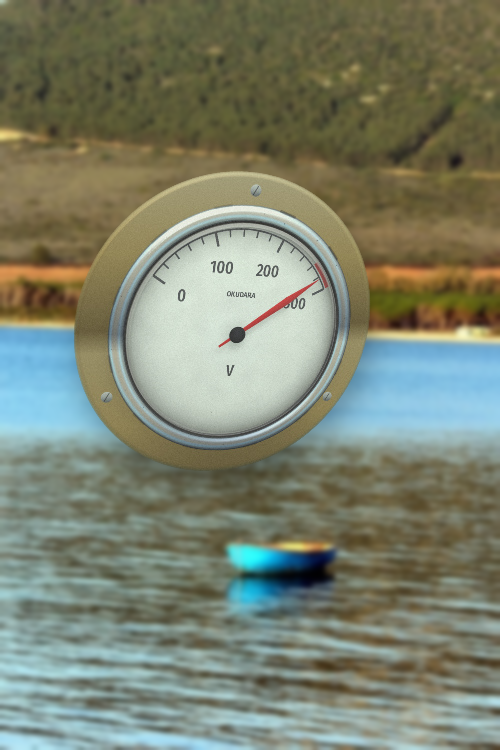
280 V
